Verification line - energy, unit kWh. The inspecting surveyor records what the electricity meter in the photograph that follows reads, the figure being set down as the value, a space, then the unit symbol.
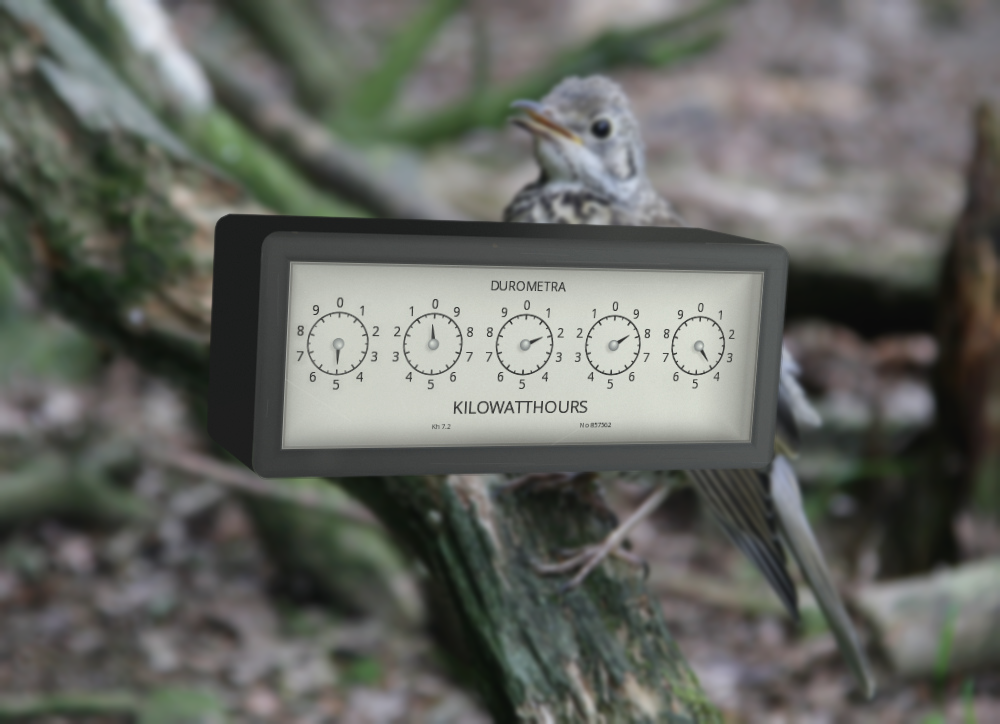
50184 kWh
